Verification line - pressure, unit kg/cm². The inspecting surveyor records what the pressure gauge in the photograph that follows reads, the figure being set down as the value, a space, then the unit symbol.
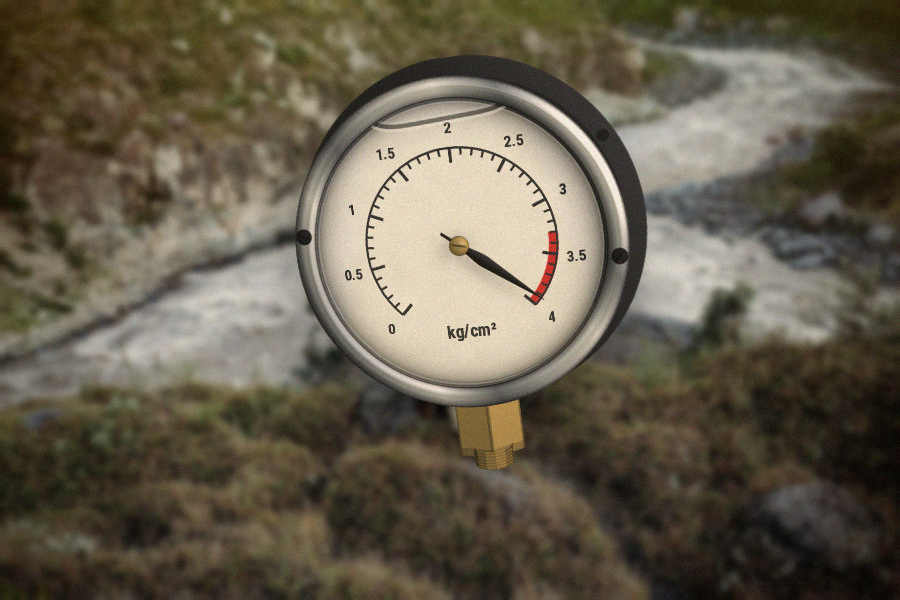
3.9 kg/cm²
